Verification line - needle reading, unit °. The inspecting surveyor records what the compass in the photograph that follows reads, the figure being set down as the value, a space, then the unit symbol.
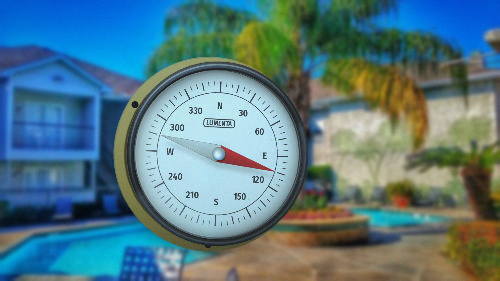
105 °
